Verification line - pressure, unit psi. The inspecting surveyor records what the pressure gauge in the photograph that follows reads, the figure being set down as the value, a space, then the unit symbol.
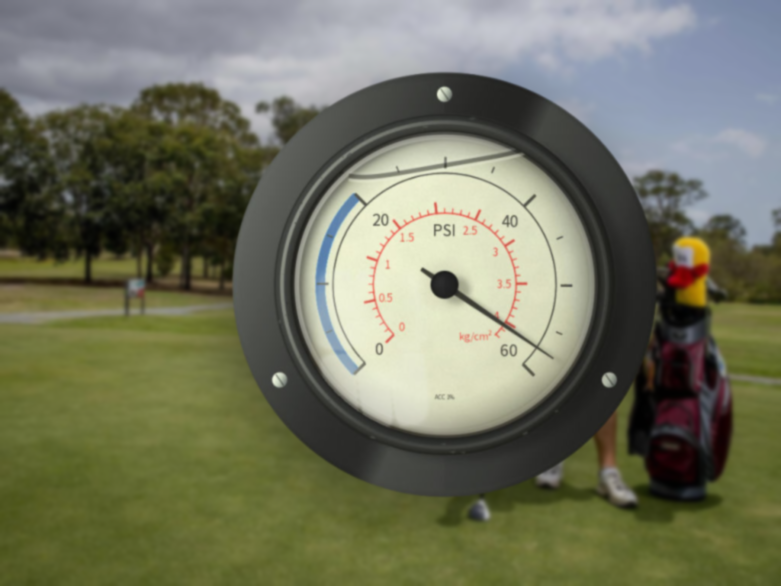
57.5 psi
